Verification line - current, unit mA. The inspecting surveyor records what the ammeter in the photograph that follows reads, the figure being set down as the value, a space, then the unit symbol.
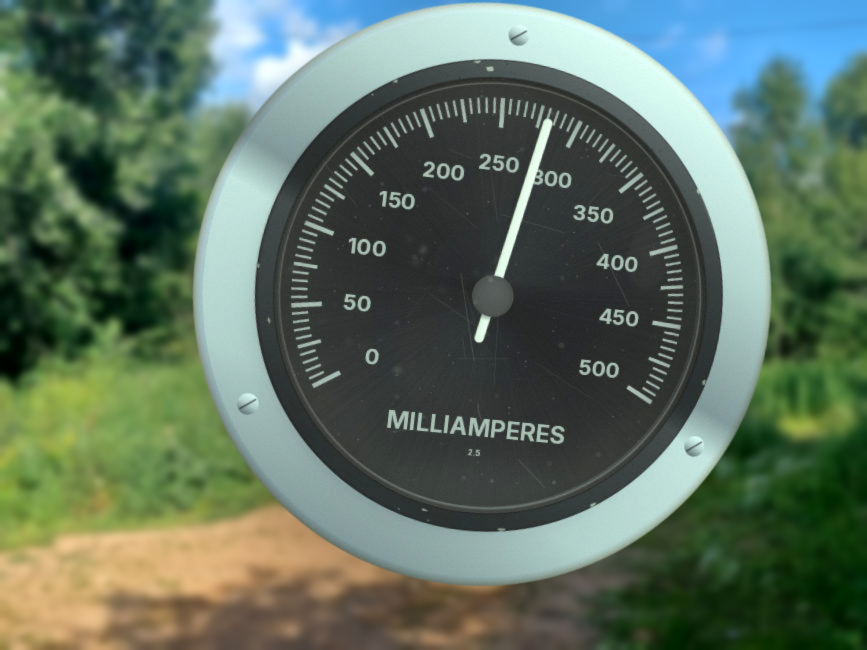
280 mA
